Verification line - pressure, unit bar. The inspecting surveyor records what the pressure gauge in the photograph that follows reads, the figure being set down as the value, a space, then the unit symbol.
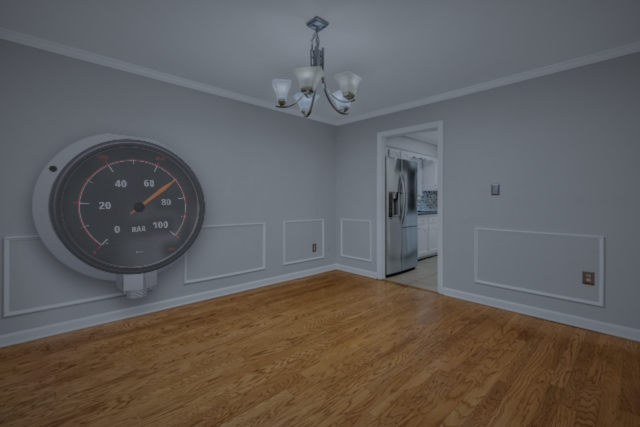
70 bar
